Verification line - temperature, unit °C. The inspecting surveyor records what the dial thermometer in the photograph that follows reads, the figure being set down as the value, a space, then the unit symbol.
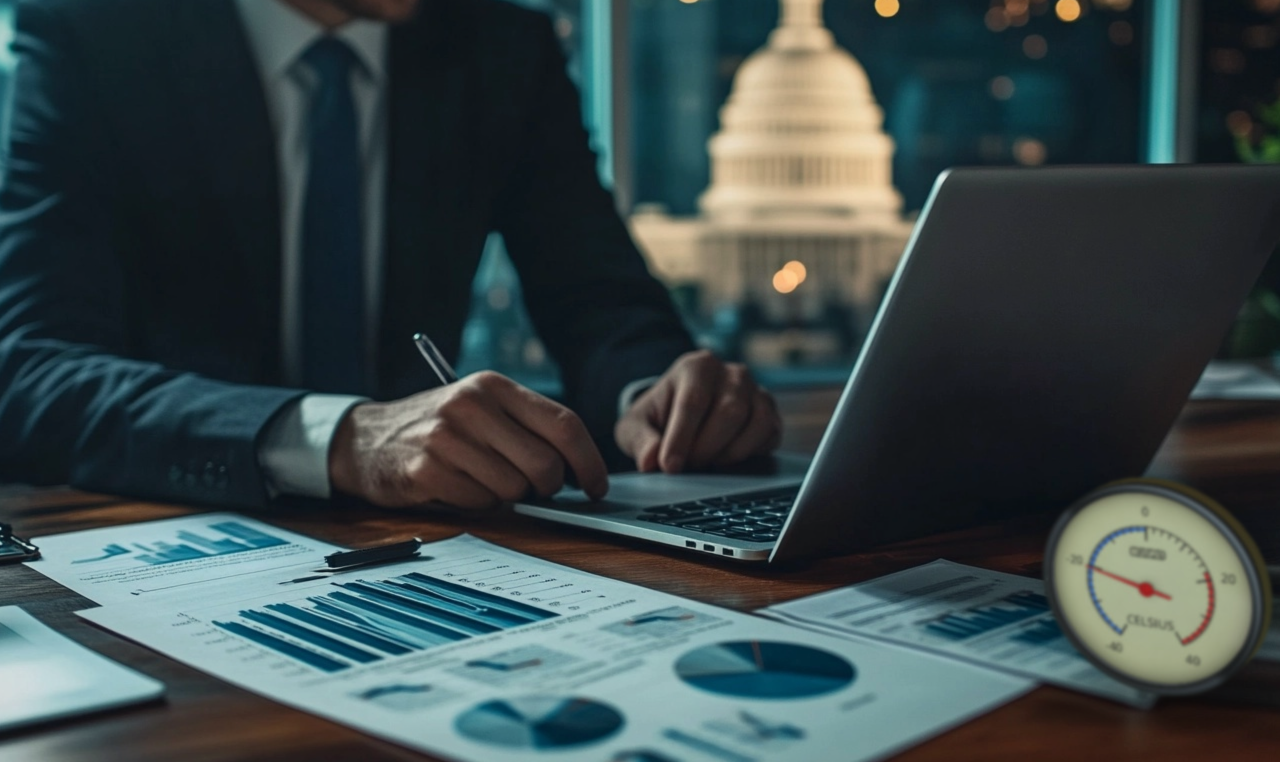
-20 °C
